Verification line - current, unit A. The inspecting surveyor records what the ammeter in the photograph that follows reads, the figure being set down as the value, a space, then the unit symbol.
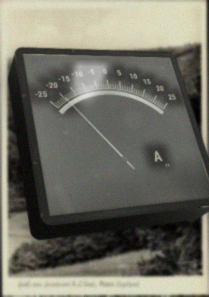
-20 A
